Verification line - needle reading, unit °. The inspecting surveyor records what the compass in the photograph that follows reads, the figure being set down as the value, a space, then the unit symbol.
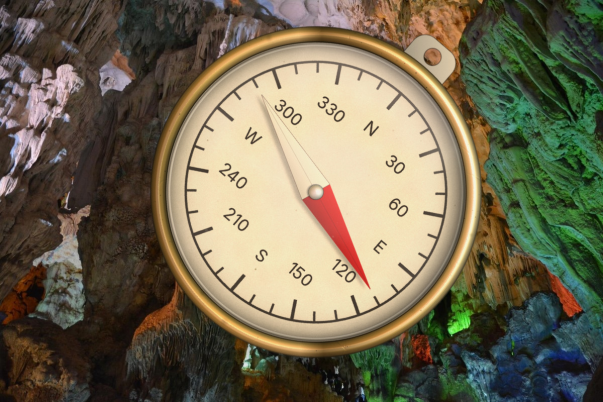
110 °
